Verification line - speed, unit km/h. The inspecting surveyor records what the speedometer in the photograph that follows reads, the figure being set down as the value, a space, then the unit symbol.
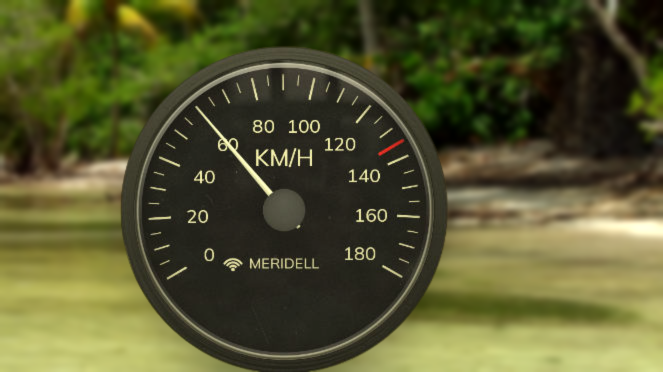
60 km/h
